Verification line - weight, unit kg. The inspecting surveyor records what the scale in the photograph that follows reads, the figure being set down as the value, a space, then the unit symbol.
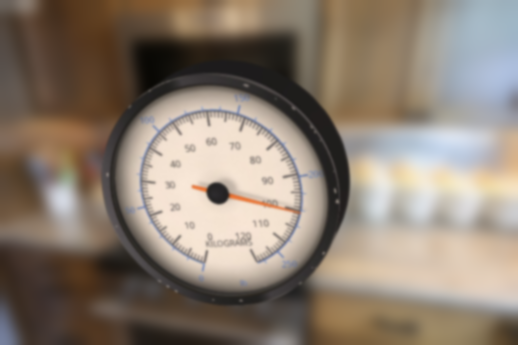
100 kg
